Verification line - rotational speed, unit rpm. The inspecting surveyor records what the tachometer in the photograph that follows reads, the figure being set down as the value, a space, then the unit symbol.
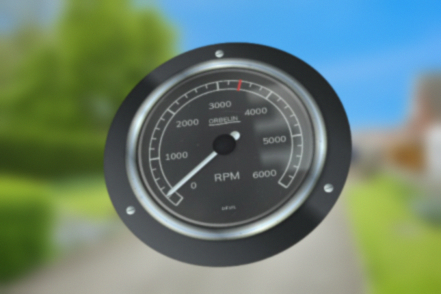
200 rpm
